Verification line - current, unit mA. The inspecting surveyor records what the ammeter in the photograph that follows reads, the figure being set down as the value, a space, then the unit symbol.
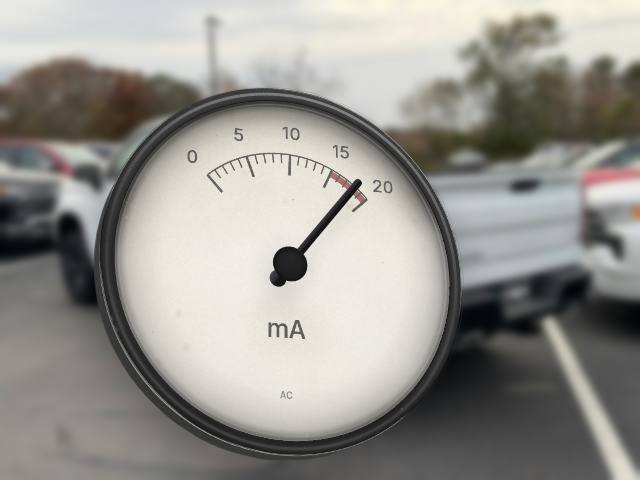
18 mA
